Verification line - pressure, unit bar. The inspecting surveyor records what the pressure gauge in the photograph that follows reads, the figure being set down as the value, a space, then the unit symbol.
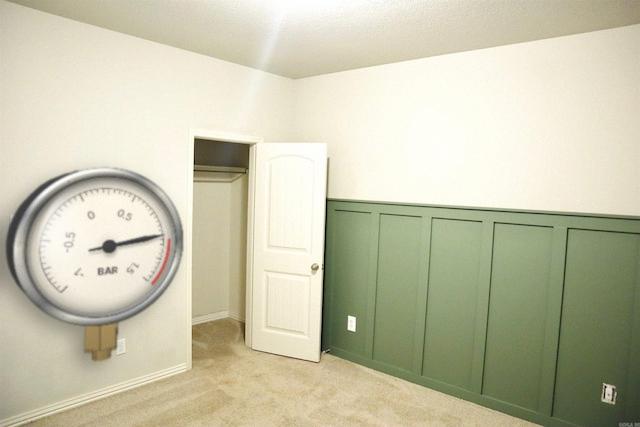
1 bar
